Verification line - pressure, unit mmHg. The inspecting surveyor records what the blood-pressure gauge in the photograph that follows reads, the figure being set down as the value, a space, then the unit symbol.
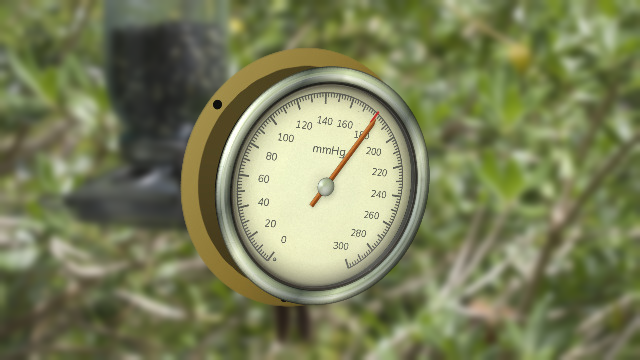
180 mmHg
